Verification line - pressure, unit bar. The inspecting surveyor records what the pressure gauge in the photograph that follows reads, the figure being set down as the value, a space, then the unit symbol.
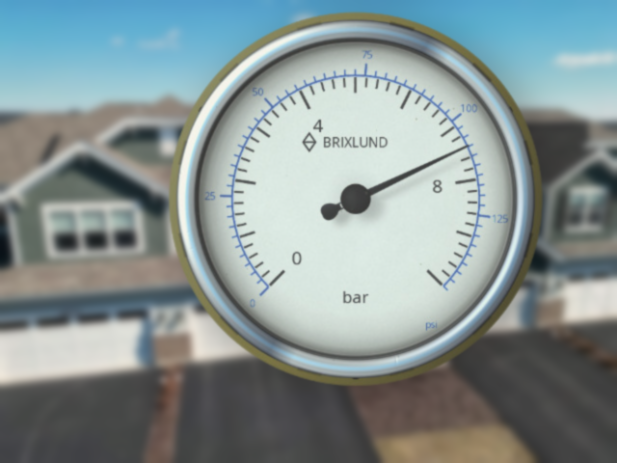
7.4 bar
